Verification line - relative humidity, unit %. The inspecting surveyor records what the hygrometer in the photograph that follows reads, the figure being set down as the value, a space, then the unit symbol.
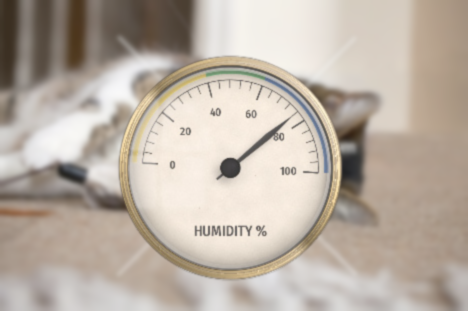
76 %
